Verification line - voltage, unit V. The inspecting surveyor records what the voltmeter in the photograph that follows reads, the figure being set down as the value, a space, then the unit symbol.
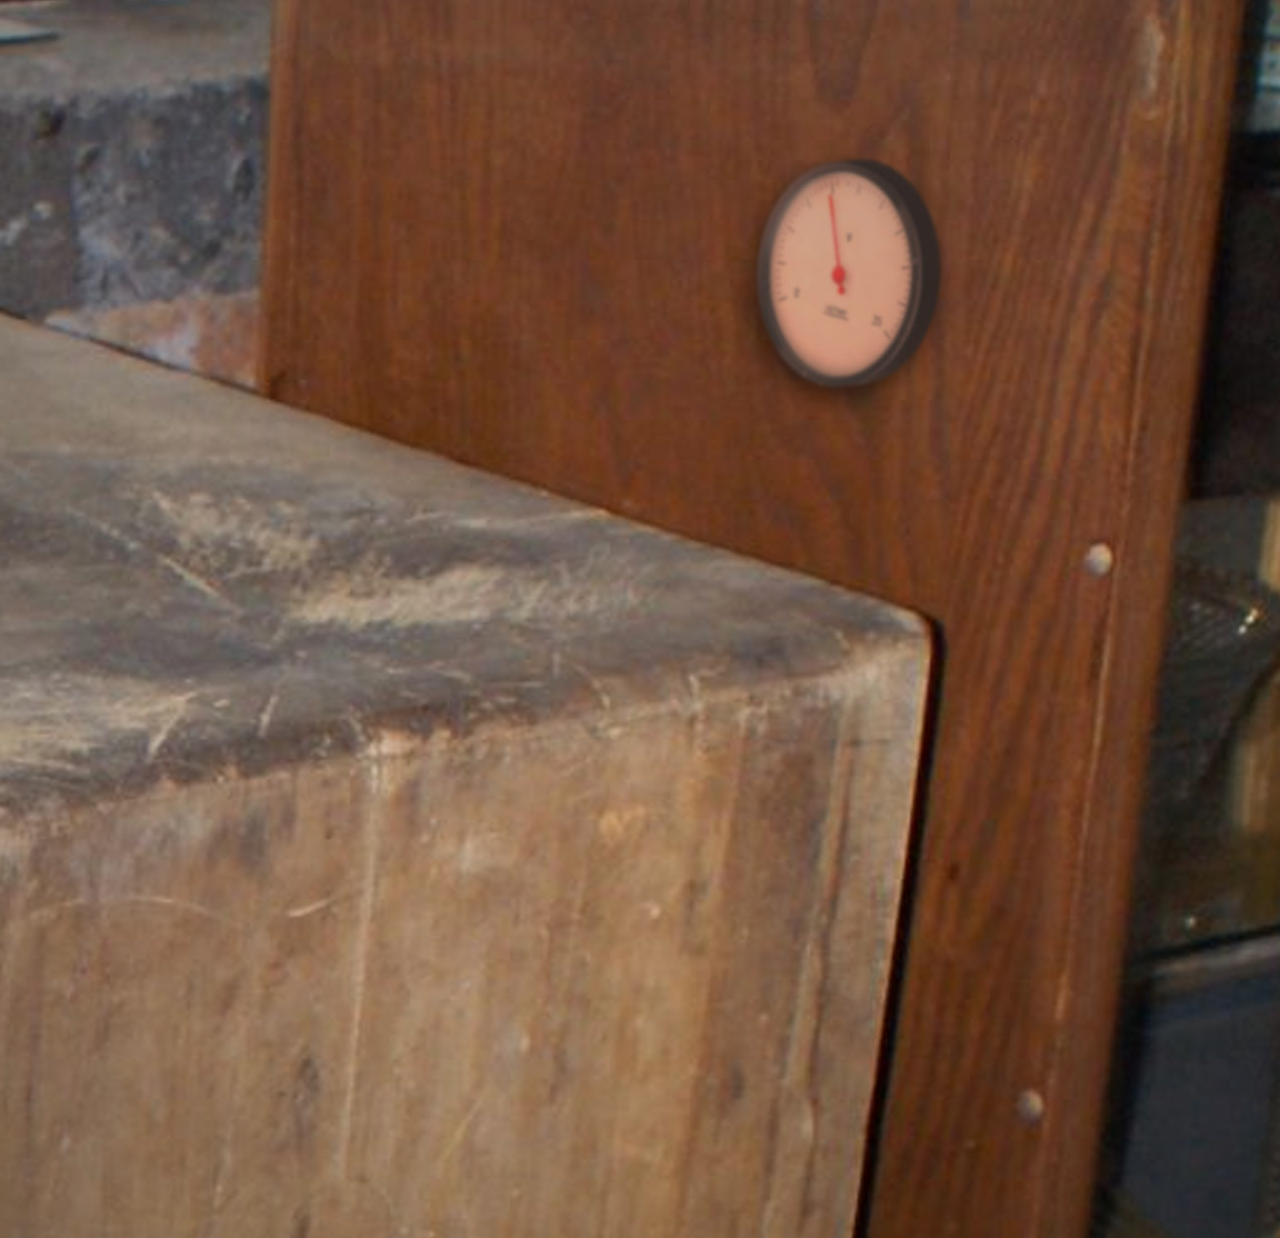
10 V
